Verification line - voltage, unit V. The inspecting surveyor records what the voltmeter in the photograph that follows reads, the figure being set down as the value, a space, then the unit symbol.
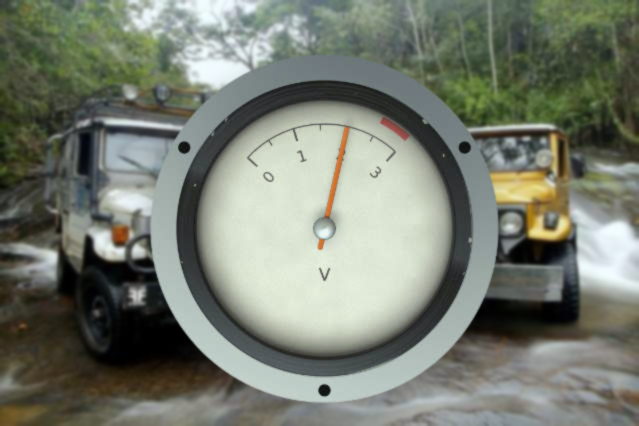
2 V
